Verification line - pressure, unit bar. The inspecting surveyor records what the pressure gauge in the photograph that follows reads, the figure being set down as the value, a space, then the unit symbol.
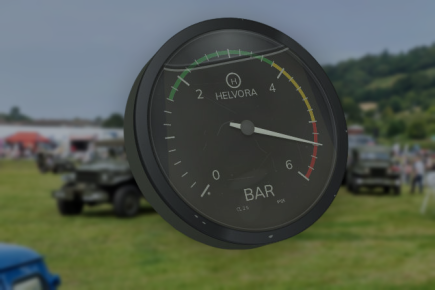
5.4 bar
